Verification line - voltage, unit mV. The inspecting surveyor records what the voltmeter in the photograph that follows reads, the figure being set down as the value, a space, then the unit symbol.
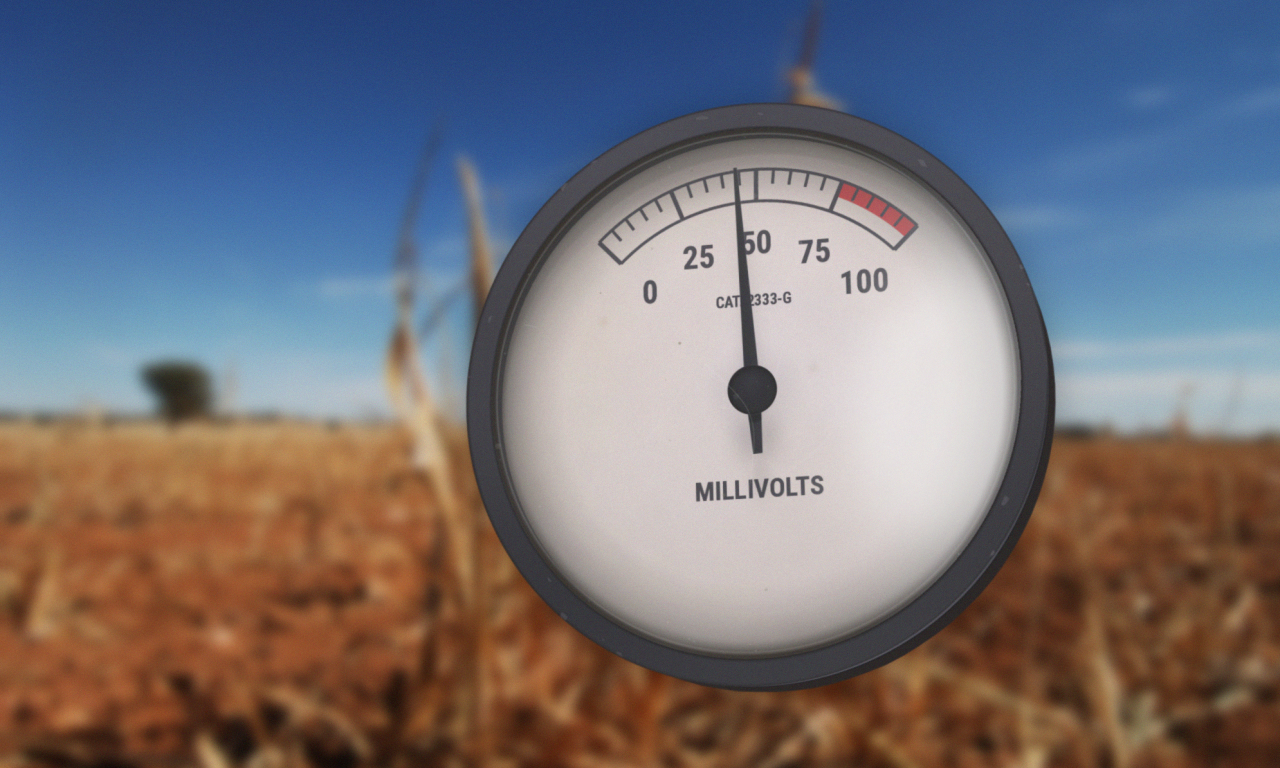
45 mV
